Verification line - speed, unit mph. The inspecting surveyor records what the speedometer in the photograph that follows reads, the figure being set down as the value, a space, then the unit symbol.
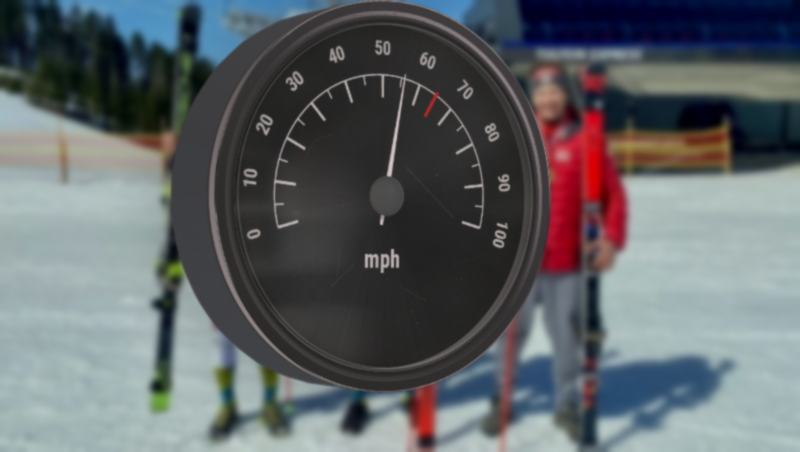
55 mph
